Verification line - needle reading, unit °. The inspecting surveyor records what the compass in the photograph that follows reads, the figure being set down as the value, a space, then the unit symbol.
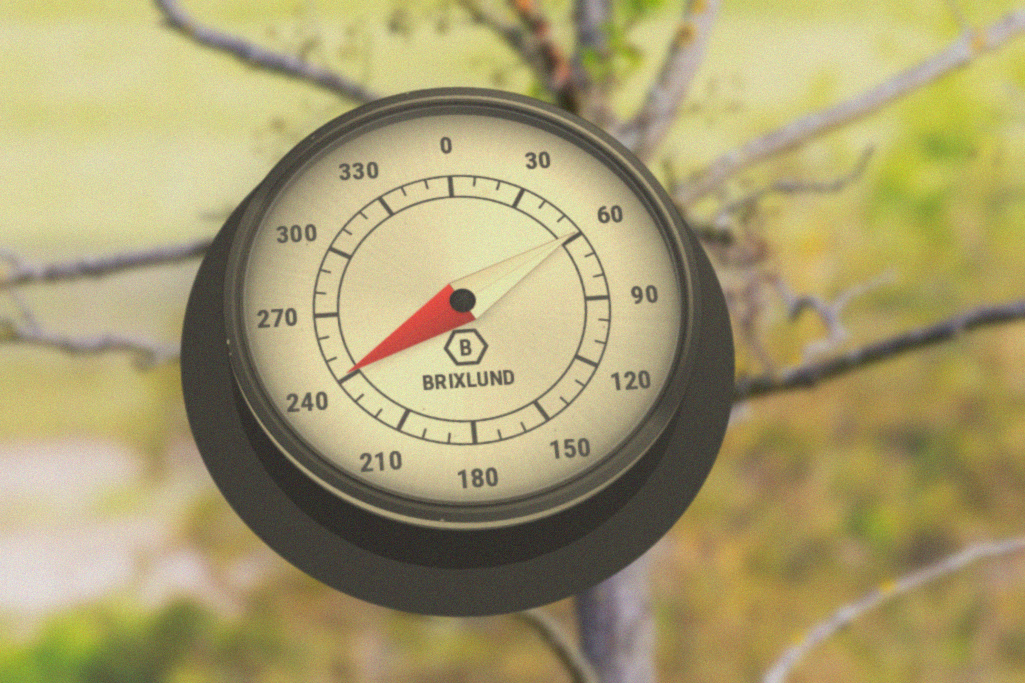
240 °
